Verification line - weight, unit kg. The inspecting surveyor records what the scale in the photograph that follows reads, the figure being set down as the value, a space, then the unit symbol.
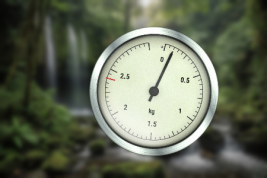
0.1 kg
